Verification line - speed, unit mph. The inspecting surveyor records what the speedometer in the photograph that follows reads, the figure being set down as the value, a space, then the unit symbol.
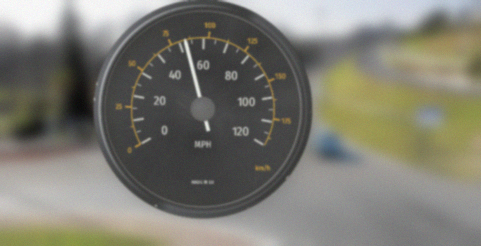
52.5 mph
